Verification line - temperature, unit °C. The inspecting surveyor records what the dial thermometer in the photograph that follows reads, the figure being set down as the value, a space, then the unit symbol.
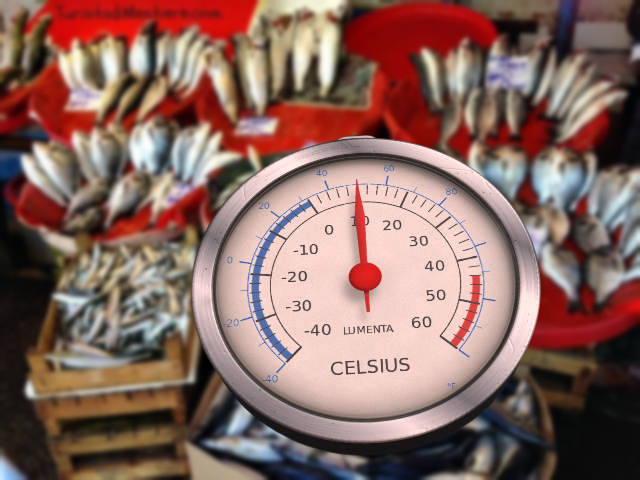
10 °C
